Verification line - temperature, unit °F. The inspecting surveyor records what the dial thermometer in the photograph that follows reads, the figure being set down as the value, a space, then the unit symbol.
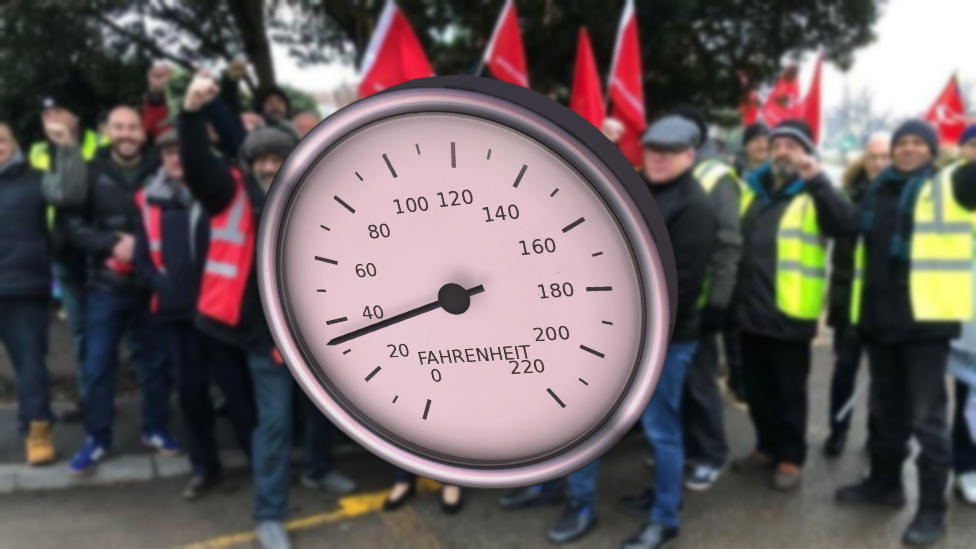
35 °F
